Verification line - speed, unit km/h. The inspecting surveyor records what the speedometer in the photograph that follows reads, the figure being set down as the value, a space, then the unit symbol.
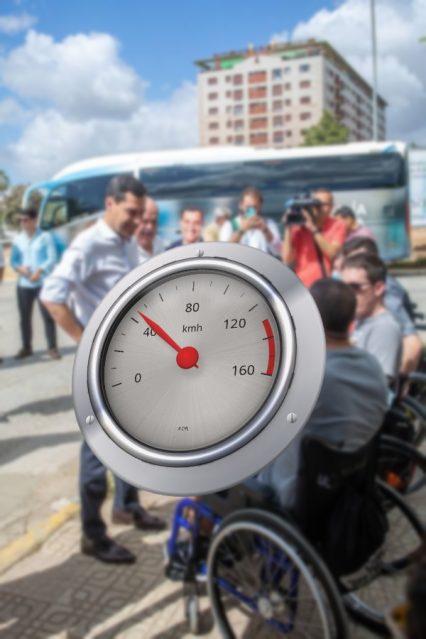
45 km/h
